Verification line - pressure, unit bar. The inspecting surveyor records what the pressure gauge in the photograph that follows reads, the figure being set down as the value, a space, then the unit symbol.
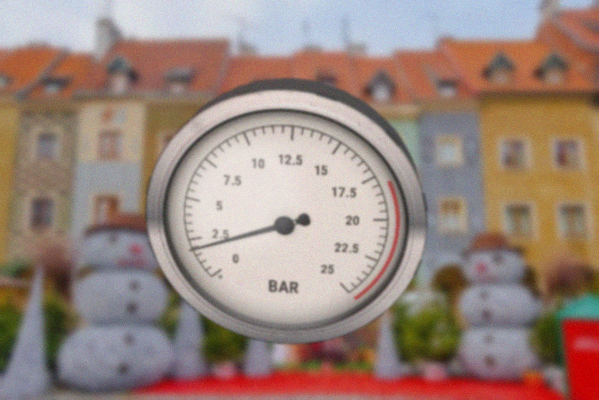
2 bar
